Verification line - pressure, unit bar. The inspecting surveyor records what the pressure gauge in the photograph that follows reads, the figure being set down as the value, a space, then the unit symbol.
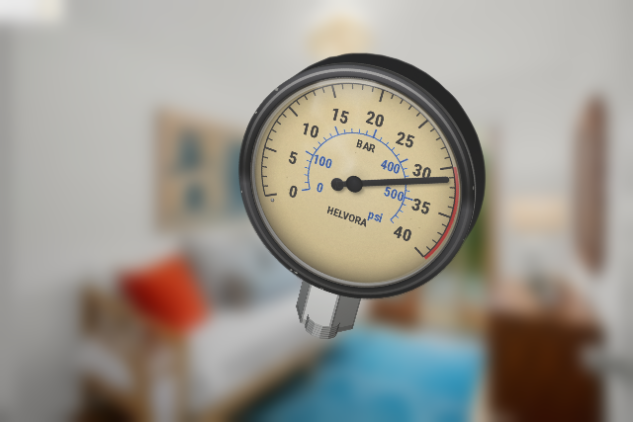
31 bar
